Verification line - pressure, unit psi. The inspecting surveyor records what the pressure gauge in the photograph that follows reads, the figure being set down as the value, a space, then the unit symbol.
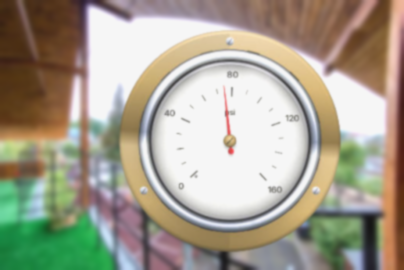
75 psi
